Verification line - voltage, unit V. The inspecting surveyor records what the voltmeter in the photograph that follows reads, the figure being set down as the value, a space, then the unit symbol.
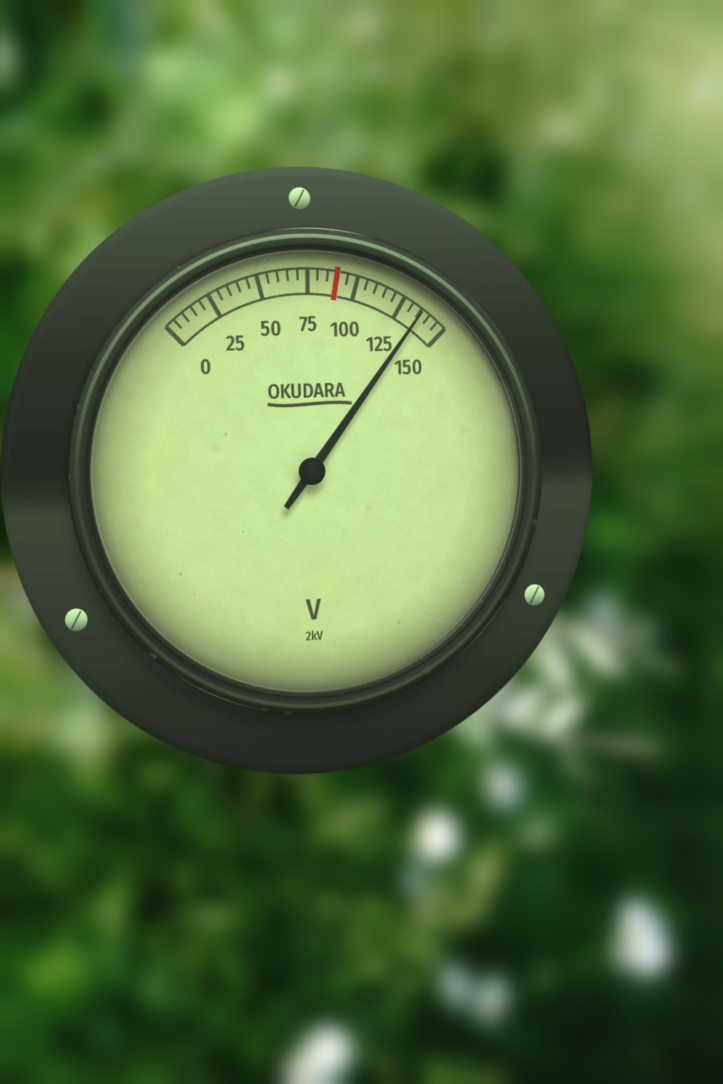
135 V
